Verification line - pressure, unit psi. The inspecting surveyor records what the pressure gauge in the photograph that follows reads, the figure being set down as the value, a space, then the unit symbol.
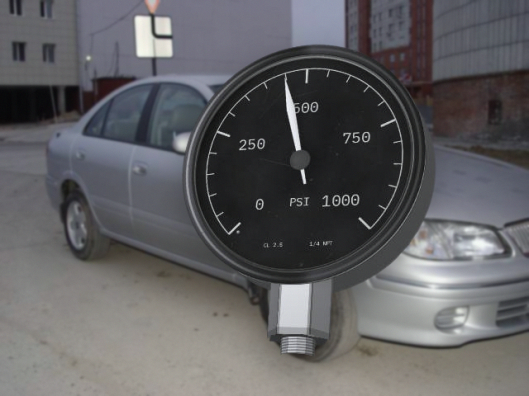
450 psi
